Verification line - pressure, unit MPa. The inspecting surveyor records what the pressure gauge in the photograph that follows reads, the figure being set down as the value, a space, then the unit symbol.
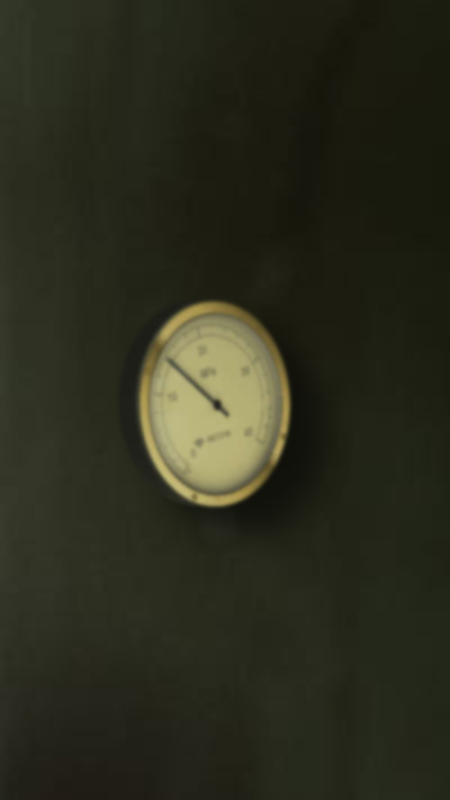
14 MPa
